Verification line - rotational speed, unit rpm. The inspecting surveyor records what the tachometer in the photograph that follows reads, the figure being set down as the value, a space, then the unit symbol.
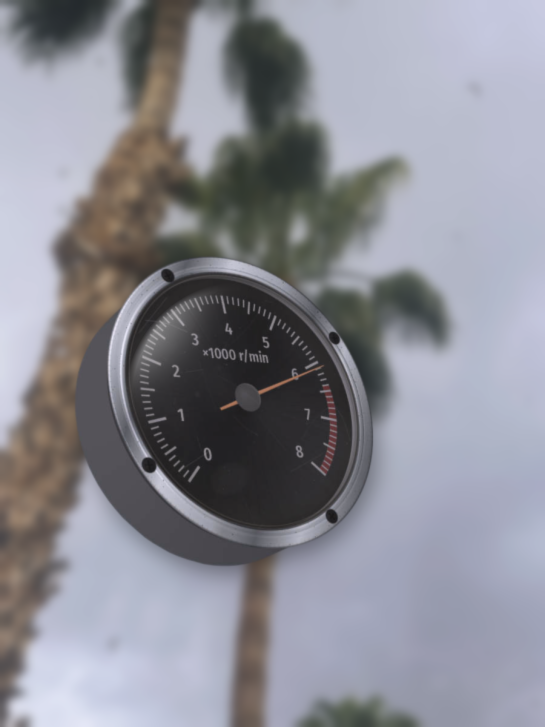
6100 rpm
